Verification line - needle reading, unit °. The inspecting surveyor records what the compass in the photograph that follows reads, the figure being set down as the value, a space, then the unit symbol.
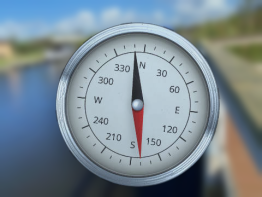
170 °
